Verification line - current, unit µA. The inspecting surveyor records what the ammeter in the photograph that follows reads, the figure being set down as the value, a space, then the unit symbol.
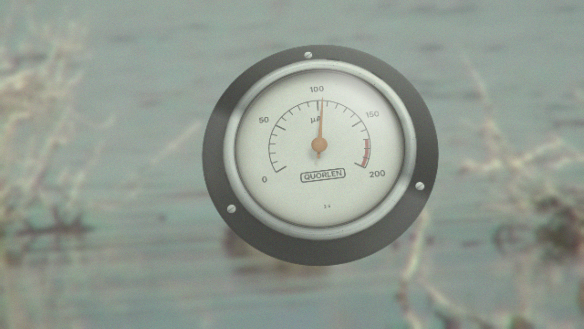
105 µA
